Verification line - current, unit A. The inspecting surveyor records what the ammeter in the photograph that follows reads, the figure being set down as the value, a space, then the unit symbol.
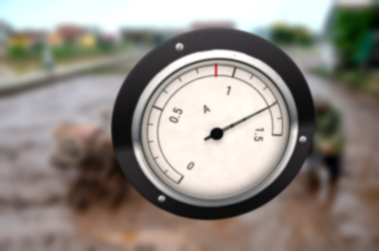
1.3 A
